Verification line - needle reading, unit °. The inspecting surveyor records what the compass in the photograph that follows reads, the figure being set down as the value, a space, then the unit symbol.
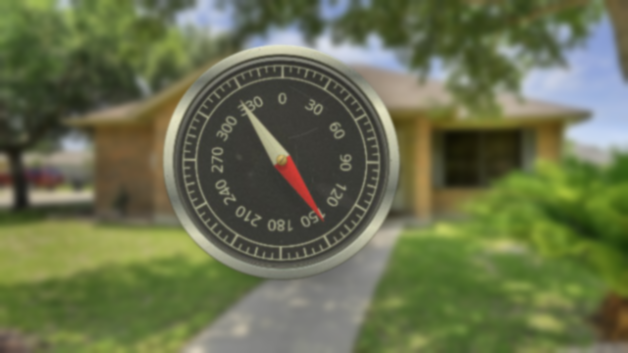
145 °
